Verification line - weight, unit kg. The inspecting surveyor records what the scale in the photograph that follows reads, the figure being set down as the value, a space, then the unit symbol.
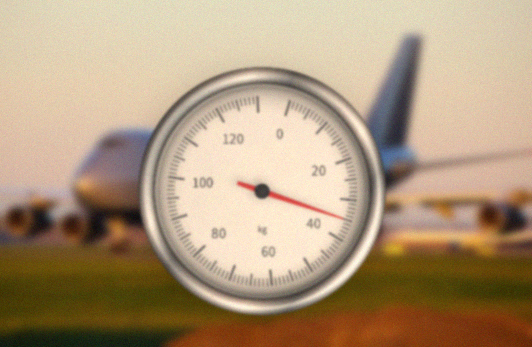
35 kg
